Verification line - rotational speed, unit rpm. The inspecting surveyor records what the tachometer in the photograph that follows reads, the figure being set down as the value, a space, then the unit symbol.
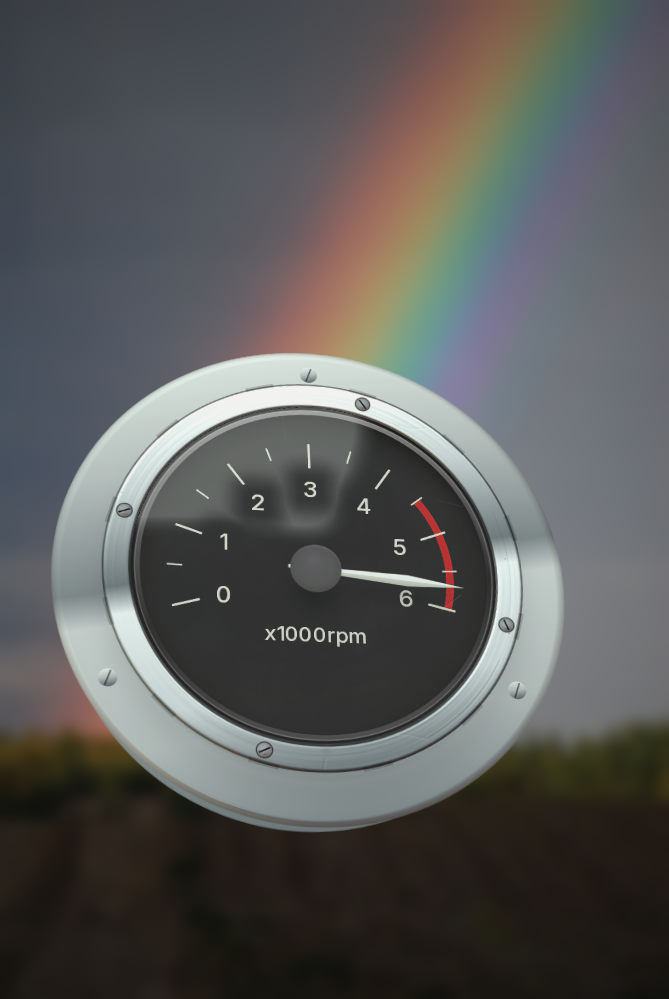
5750 rpm
